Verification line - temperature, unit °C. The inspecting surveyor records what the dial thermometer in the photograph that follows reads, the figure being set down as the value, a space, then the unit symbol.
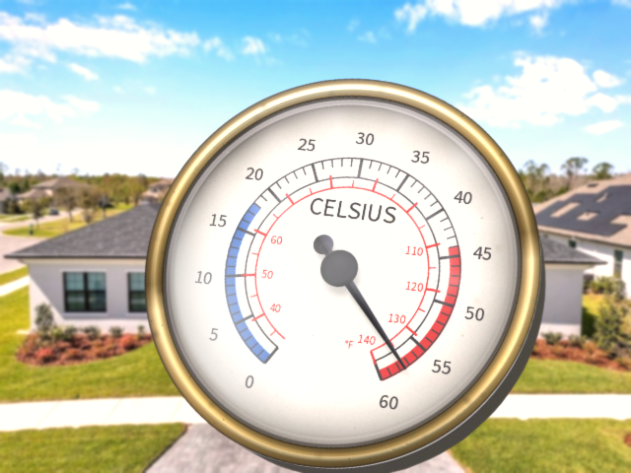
57.5 °C
